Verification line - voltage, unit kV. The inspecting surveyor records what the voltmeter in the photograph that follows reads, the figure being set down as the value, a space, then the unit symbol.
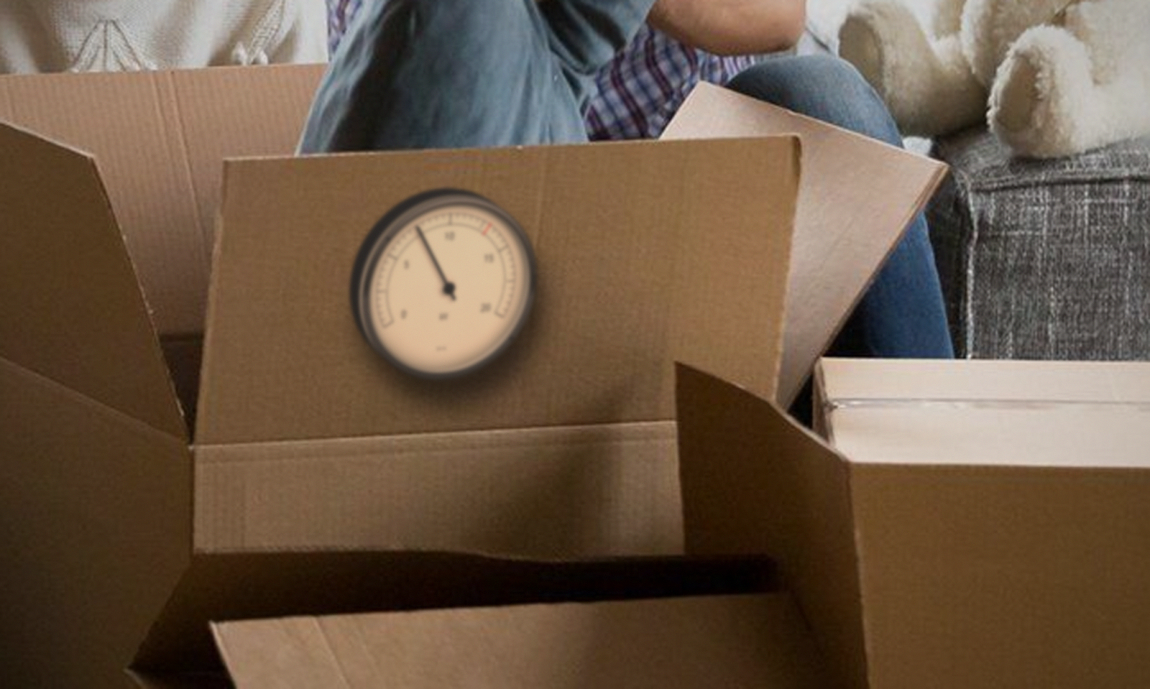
7.5 kV
